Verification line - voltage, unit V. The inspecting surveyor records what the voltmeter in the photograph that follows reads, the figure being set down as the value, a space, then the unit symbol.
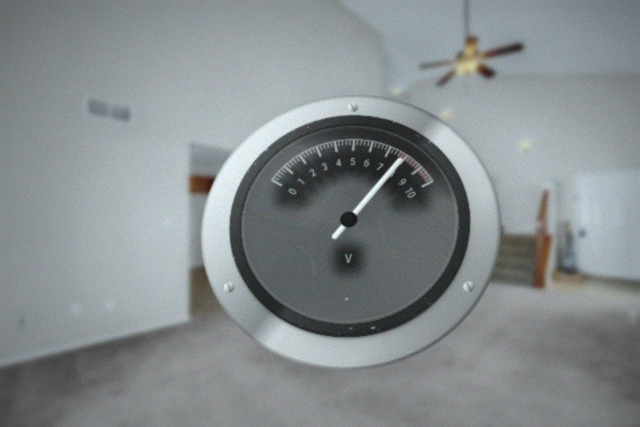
8 V
